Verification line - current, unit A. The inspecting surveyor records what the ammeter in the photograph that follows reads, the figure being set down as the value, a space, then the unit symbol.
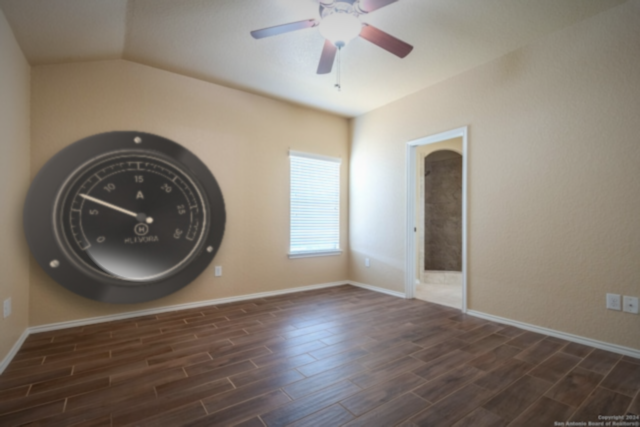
7 A
